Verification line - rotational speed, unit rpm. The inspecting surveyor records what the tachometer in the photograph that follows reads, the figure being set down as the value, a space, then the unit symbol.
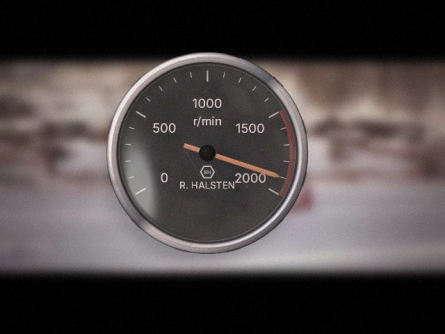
1900 rpm
